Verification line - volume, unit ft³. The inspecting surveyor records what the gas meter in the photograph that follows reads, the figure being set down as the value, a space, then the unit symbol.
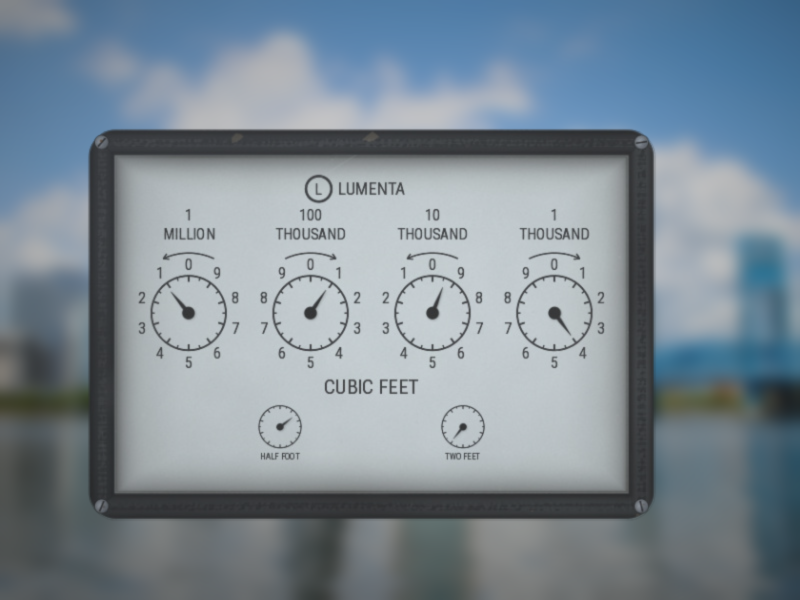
109400 ft³
